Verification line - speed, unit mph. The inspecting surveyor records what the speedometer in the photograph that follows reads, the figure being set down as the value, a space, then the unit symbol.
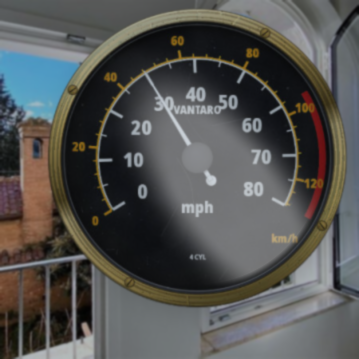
30 mph
